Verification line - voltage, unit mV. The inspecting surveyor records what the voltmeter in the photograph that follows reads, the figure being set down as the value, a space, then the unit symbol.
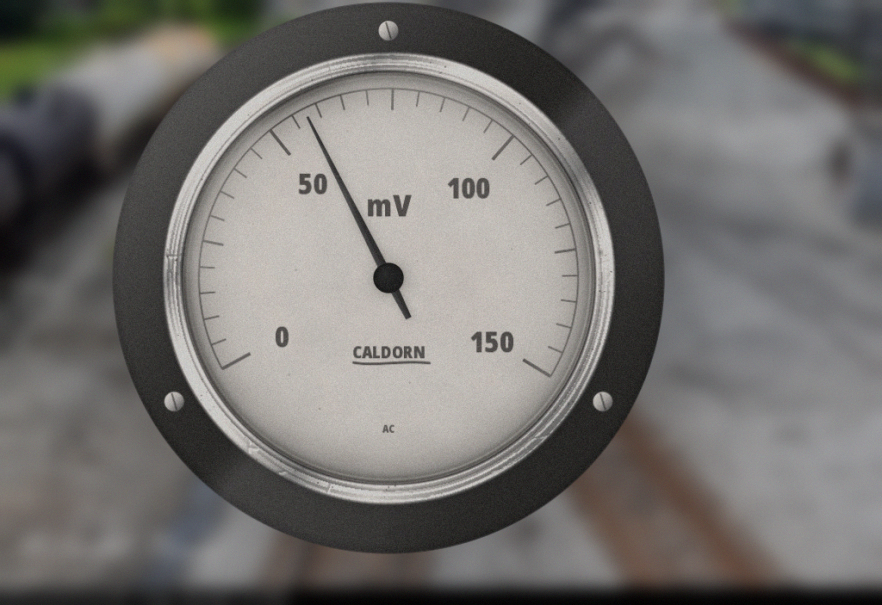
57.5 mV
